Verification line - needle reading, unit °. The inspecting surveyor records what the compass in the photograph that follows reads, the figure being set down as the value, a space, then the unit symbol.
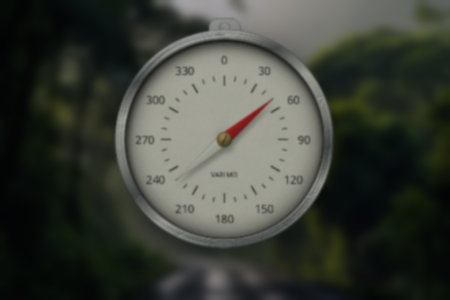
50 °
